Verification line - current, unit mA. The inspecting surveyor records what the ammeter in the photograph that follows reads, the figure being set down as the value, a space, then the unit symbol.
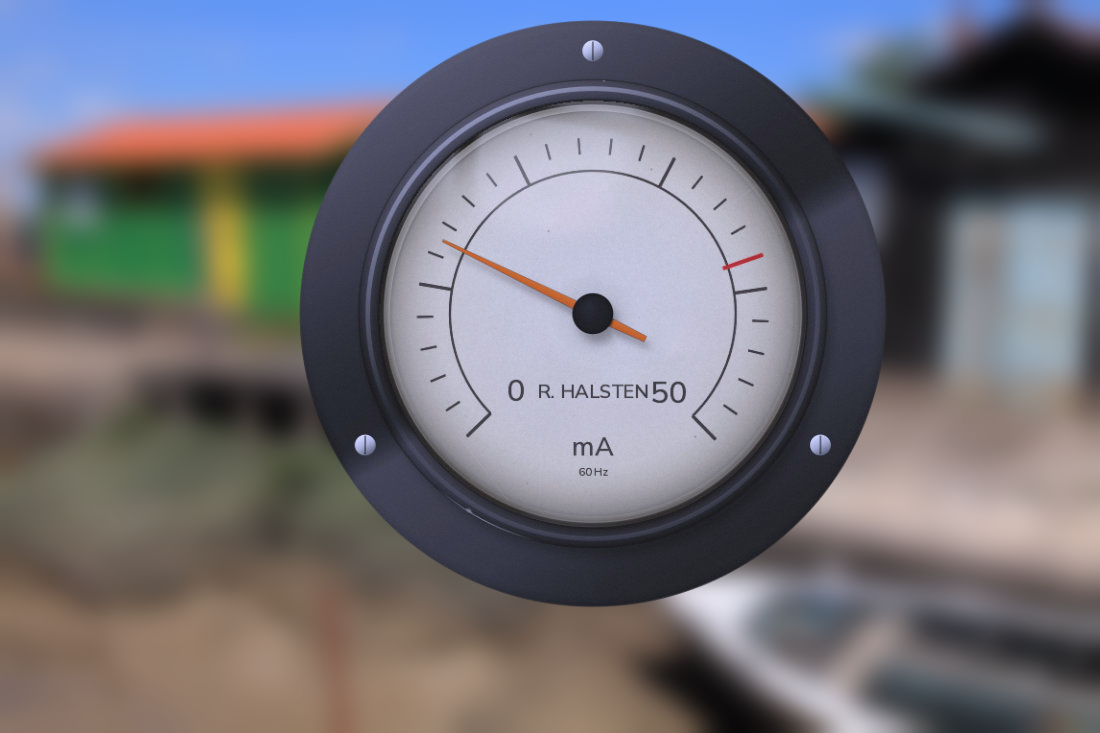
13 mA
